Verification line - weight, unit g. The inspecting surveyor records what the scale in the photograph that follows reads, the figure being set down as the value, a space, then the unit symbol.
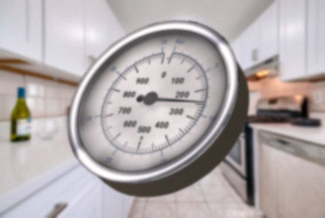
250 g
